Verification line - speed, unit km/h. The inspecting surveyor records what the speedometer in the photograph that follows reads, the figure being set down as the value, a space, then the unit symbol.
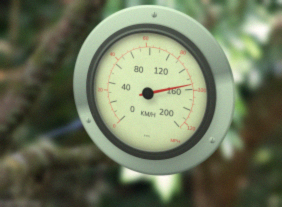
155 km/h
